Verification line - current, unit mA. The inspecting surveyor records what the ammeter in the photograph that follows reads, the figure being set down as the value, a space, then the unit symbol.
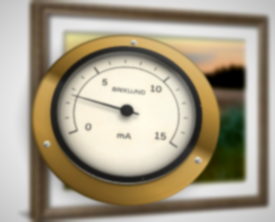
2.5 mA
